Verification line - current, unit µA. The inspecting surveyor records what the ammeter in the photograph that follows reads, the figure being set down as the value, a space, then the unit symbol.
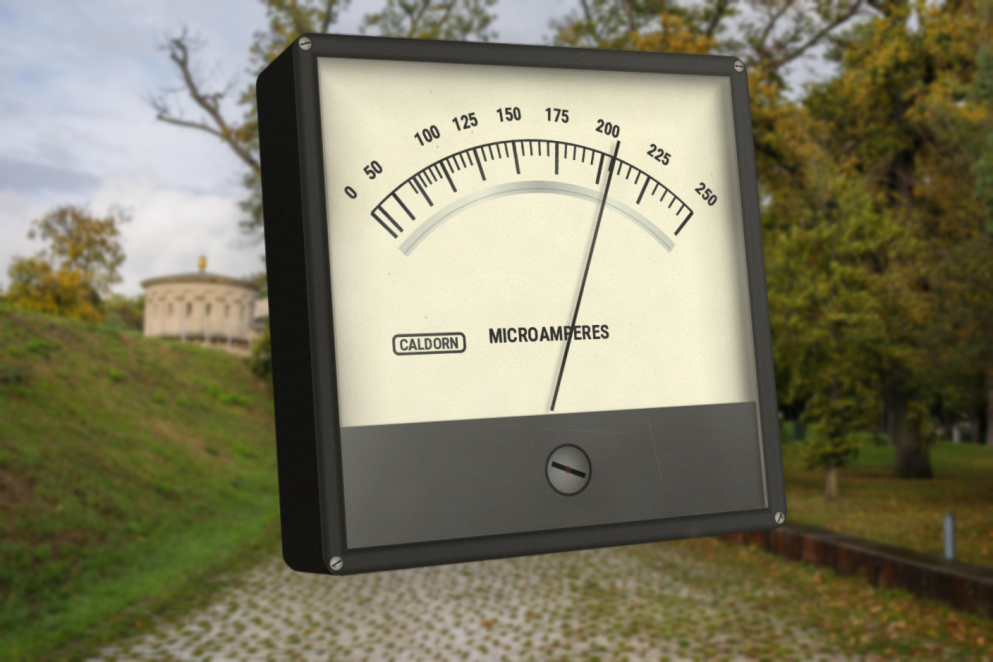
205 µA
